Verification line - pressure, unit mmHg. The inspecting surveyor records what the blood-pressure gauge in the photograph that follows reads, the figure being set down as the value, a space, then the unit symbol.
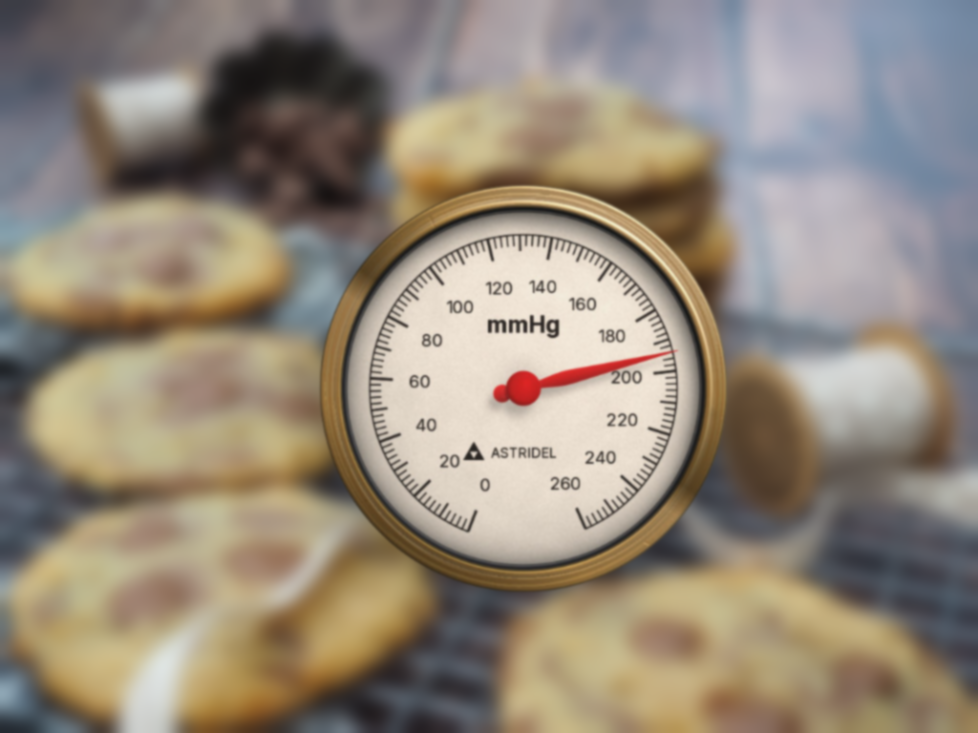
194 mmHg
